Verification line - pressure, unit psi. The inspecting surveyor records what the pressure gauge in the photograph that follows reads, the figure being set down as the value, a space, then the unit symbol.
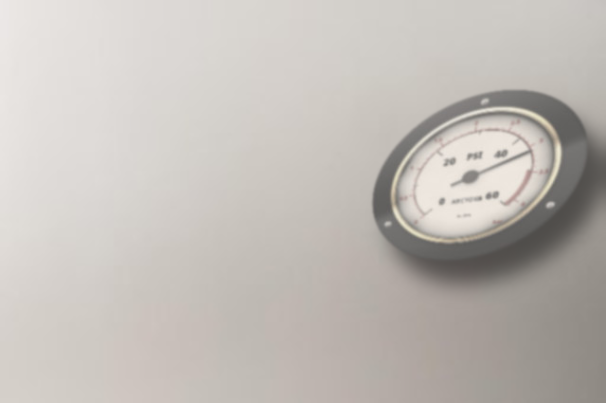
45 psi
